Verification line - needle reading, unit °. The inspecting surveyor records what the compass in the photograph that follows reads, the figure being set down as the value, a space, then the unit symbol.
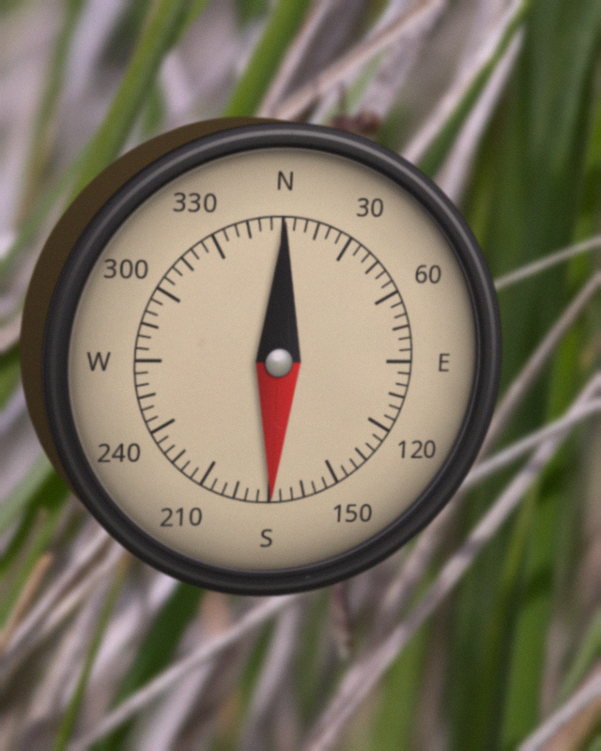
180 °
